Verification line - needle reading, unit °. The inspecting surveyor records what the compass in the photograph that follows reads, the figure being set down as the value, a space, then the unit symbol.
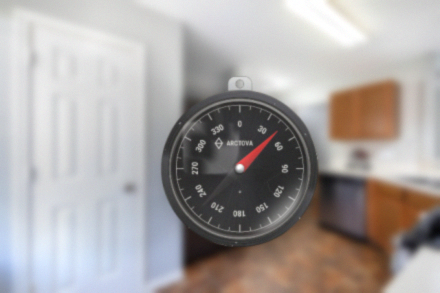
45 °
